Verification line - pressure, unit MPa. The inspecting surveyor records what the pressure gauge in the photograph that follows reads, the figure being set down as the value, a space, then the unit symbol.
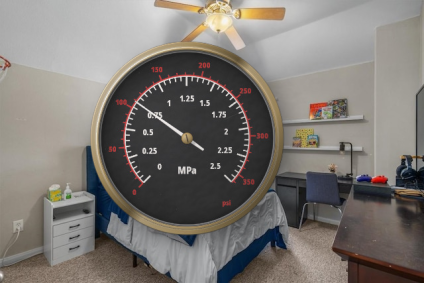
0.75 MPa
